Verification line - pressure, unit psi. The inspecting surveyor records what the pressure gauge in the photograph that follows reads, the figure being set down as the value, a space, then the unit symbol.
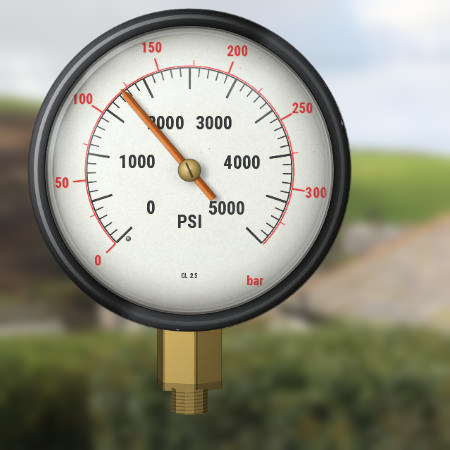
1750 psi
